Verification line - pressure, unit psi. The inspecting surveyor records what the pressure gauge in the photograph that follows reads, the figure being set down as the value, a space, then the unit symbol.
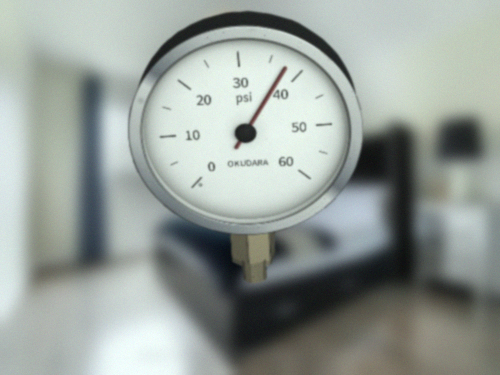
37.5 psi
